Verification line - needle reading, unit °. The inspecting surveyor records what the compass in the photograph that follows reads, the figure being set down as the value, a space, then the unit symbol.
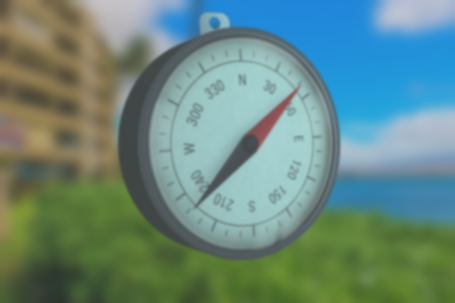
50 °
